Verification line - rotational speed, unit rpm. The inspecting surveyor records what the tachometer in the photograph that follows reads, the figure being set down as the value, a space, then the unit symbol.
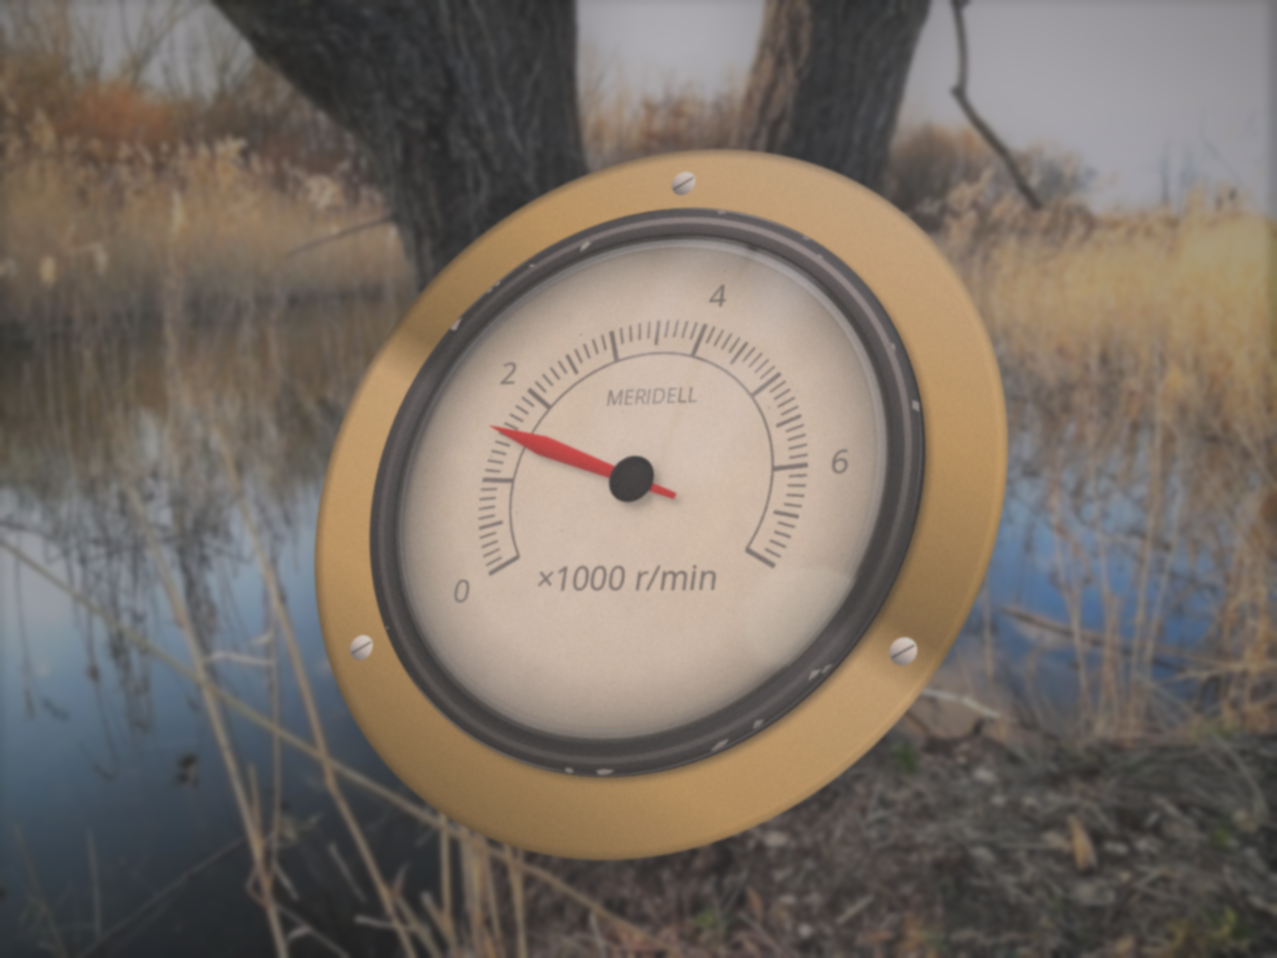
1500 rpm
